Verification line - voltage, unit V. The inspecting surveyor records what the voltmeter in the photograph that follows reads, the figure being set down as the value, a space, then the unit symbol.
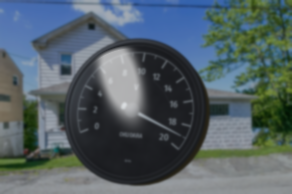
19 V
